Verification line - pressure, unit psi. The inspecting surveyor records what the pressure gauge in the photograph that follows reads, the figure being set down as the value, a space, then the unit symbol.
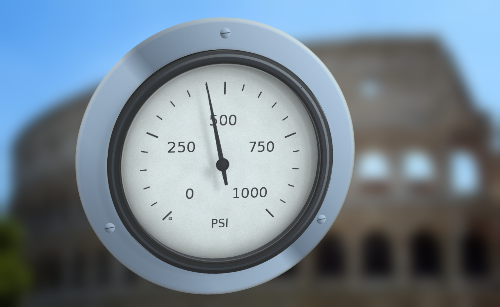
450 psi
